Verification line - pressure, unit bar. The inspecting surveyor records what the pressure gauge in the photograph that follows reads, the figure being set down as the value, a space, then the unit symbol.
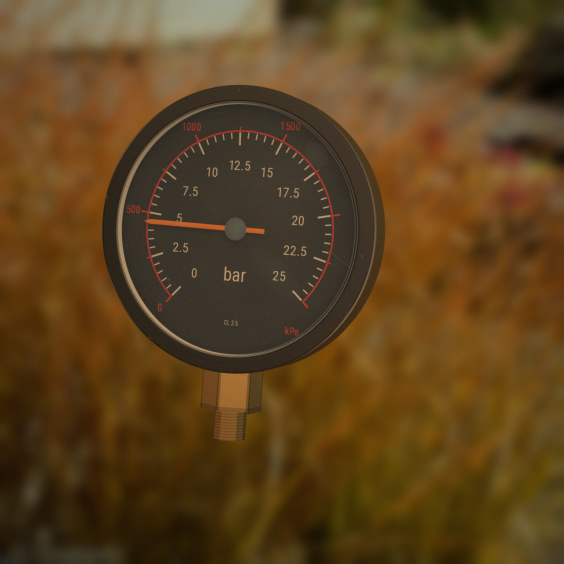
4.5 bar
